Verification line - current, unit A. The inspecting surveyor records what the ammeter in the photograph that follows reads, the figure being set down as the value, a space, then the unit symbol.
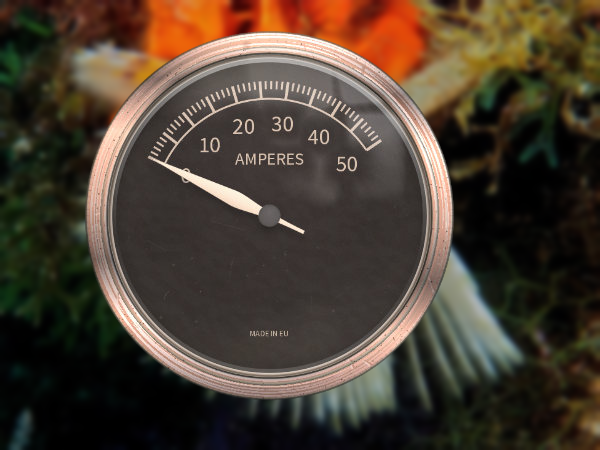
0 A
